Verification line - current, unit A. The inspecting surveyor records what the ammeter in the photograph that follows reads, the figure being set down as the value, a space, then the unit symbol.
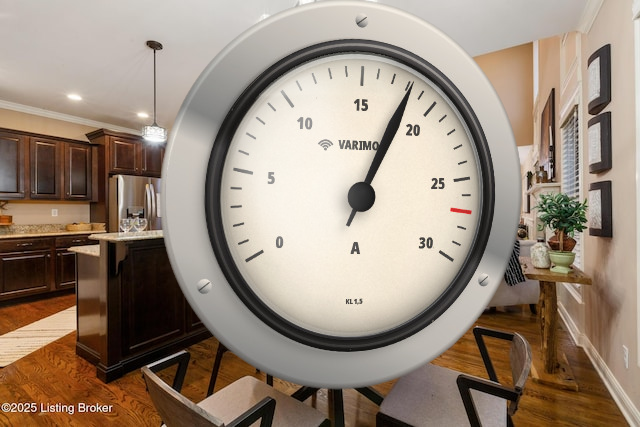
18 A
